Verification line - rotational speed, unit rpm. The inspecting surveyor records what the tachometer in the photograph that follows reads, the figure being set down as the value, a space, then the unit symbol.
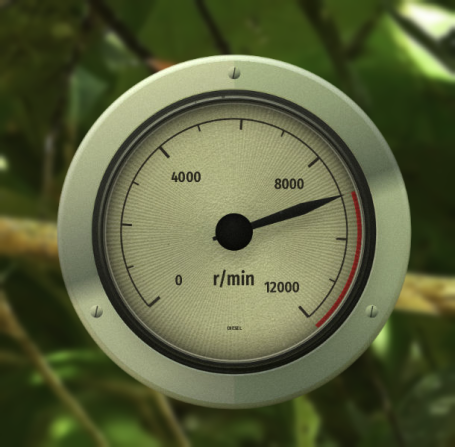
9000 rpm
